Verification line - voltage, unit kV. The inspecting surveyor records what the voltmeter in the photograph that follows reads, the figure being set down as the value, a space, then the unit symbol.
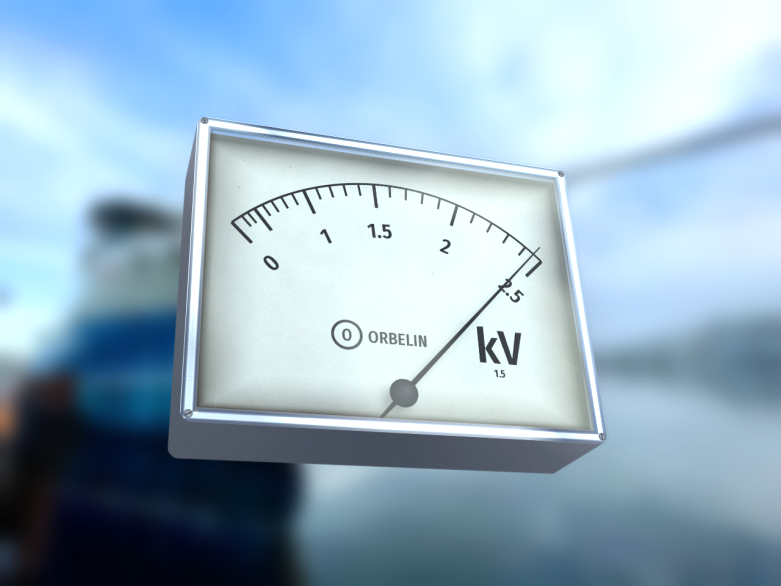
2.45 kV
